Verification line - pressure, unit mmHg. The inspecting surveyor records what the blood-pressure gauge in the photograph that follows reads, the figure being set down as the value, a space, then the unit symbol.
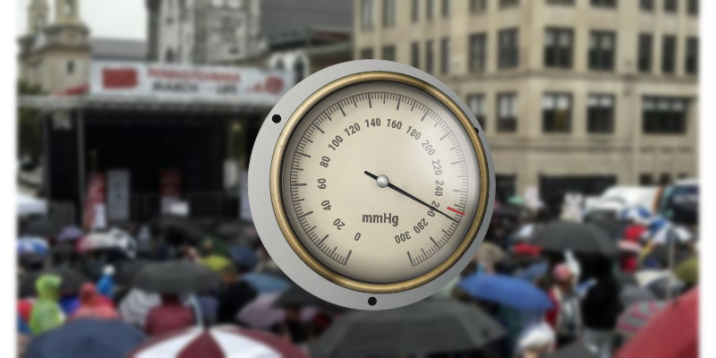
260 mmHg
